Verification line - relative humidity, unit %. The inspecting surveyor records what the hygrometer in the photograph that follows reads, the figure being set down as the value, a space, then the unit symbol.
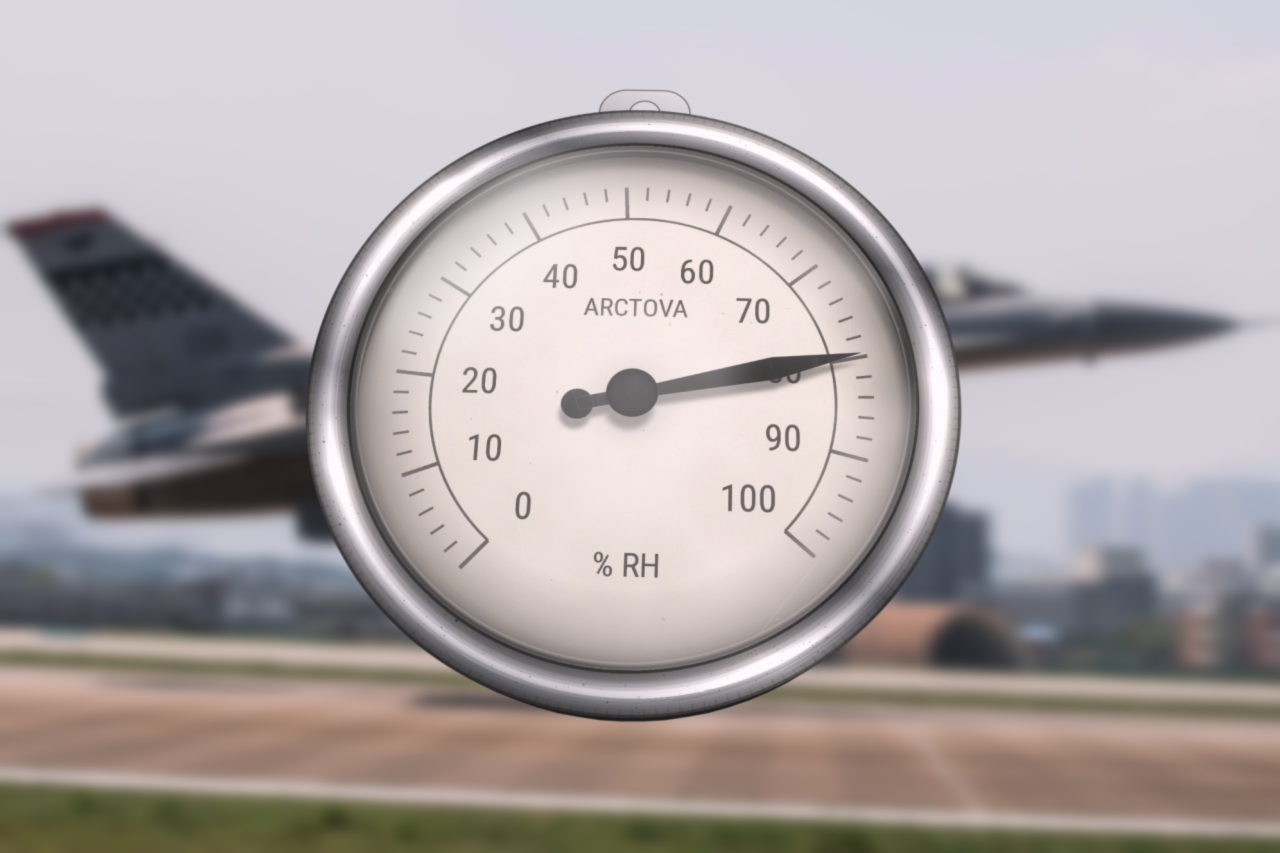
80 %
